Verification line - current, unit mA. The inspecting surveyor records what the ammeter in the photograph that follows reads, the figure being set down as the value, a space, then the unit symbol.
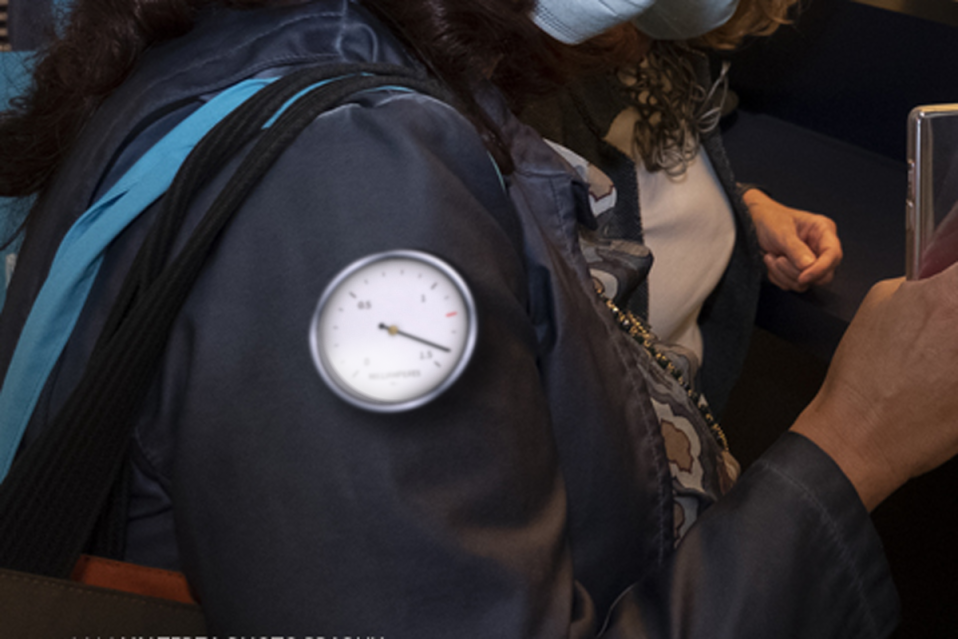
1.4 mA
